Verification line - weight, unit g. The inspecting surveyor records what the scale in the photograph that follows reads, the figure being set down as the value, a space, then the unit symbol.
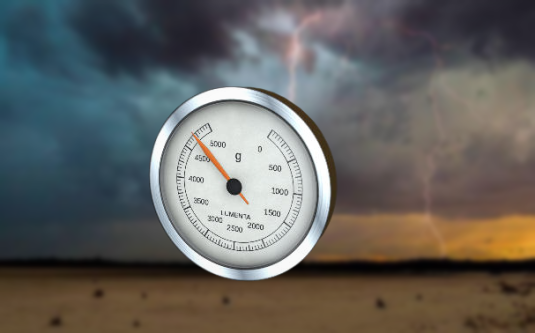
4750 g
